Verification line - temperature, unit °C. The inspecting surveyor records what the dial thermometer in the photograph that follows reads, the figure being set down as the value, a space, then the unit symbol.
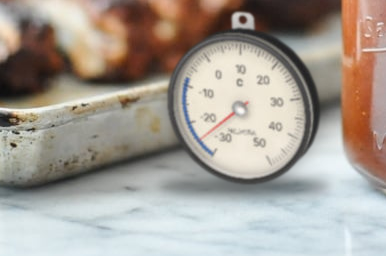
-25 °C
